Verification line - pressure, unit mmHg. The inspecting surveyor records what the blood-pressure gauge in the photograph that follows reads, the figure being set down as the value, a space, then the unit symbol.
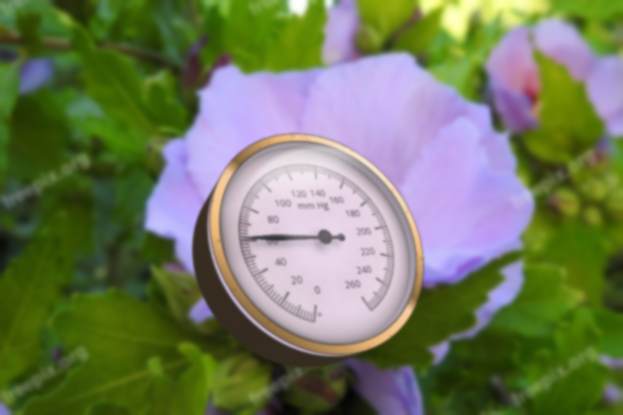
60 mmHg
